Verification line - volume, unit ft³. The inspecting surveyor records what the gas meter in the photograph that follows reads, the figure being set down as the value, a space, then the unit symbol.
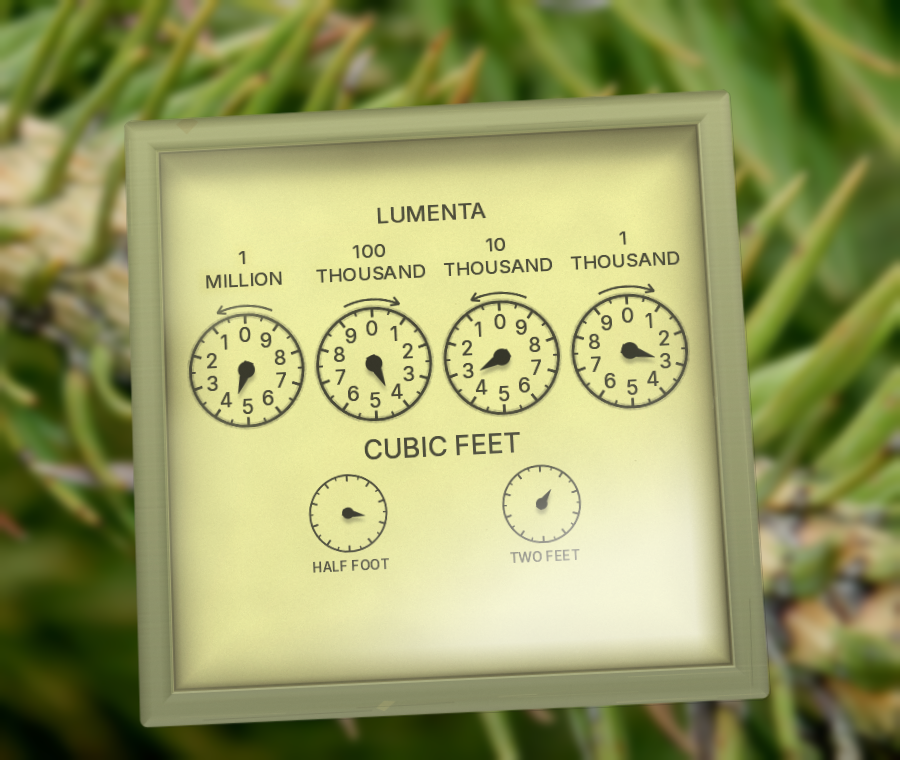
443300 ft³
